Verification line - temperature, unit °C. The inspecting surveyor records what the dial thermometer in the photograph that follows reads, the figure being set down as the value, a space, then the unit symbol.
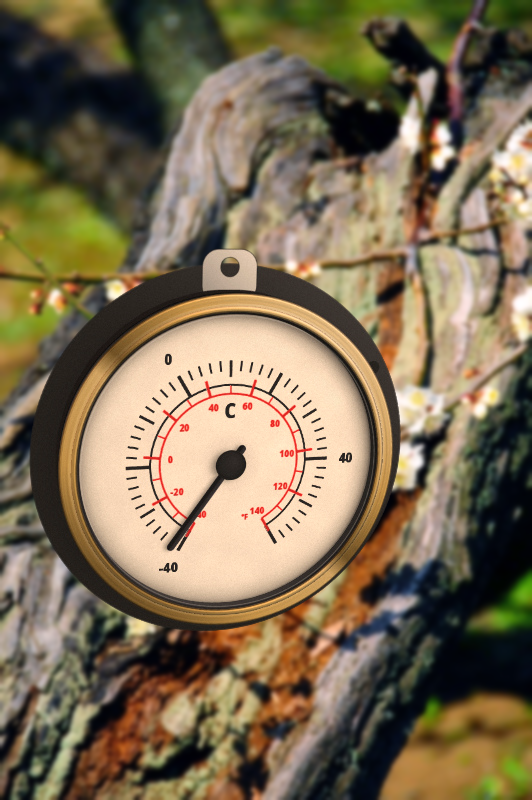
-38 °C
